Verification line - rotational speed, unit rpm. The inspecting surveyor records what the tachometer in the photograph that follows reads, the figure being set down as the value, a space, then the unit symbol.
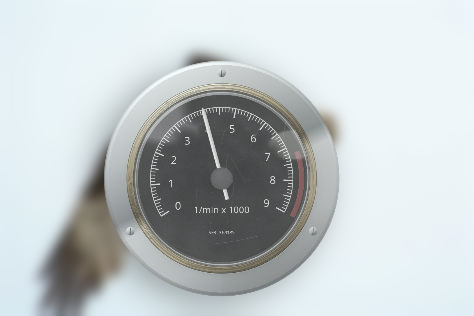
4000 rpm
